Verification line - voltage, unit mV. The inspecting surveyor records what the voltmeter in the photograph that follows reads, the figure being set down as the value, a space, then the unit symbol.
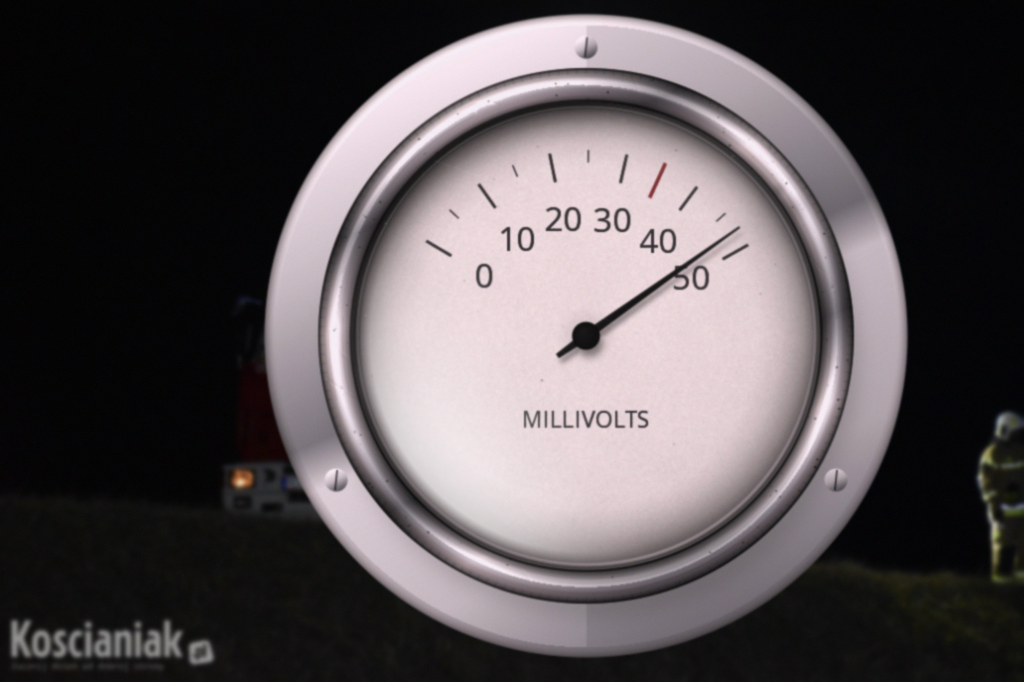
47.5 mV
